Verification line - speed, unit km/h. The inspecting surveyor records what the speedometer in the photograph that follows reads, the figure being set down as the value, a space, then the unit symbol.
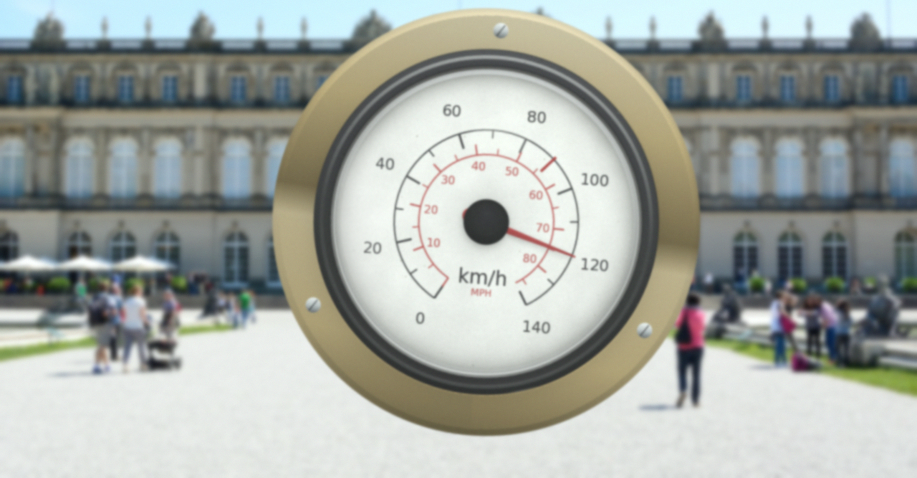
120 km/h
